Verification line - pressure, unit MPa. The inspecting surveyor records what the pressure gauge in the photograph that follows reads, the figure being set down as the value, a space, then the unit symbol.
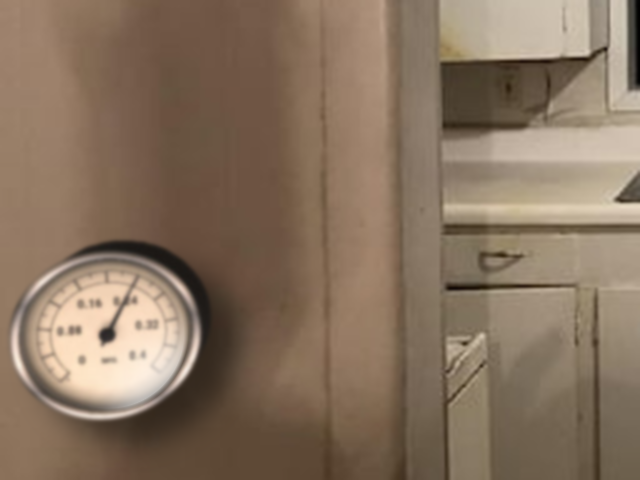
0.24 MPa
